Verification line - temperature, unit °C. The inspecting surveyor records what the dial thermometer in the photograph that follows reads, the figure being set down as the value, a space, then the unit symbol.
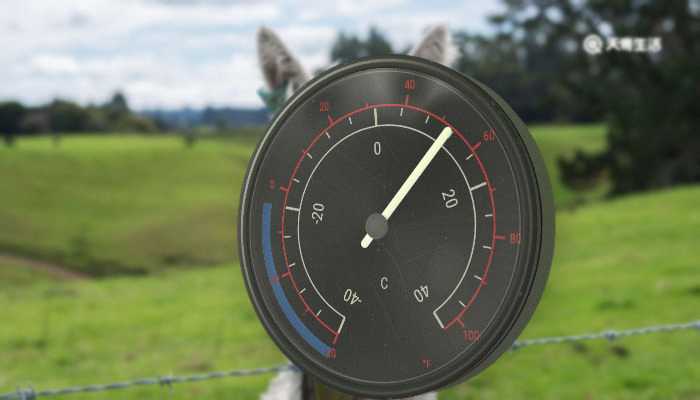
12 °C
